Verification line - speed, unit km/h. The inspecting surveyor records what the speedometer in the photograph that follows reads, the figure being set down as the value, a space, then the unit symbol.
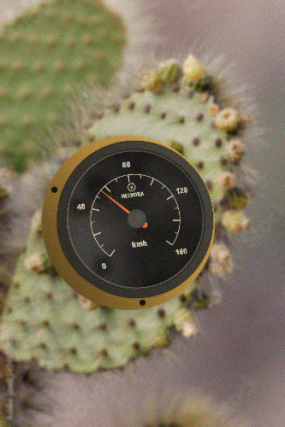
55 km/h
